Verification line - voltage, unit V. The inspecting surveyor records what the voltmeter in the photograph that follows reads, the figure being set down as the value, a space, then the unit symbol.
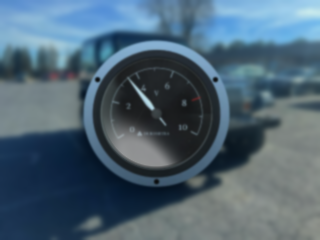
3.5 V
